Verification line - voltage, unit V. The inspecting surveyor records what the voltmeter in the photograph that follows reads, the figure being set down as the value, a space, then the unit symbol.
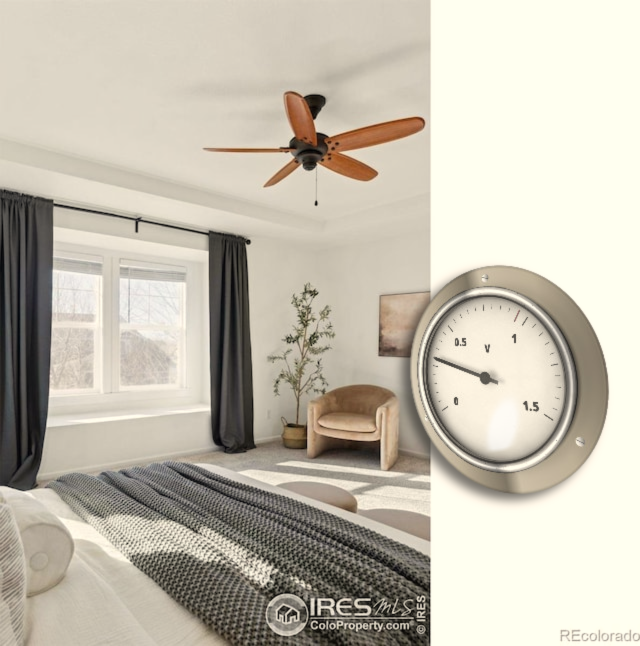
0.3 V
